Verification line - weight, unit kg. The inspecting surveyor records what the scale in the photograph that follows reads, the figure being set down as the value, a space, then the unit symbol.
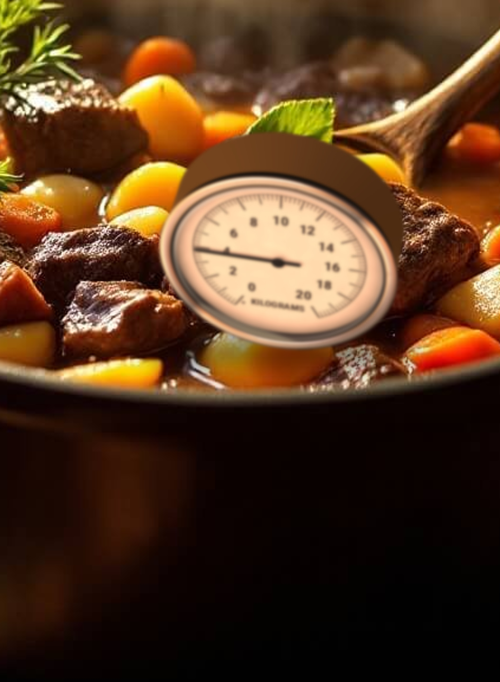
4 kg
